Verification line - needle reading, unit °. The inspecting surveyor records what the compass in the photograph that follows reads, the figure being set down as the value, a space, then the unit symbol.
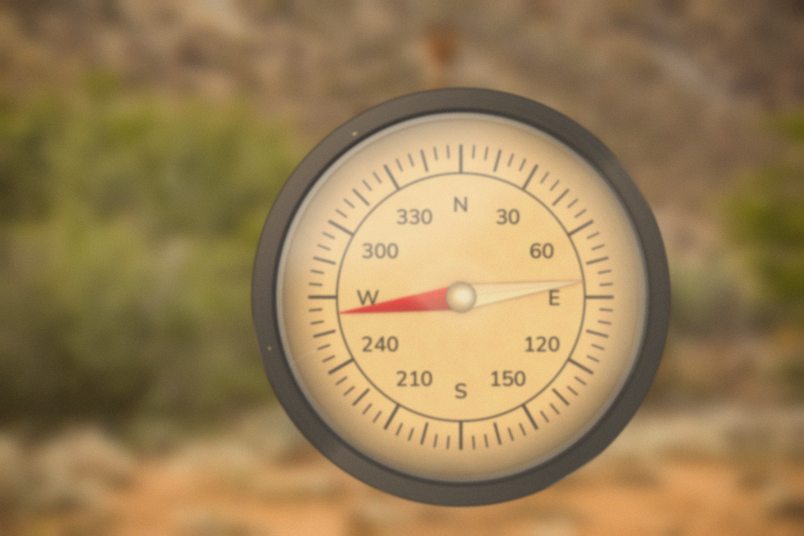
262.5 °
